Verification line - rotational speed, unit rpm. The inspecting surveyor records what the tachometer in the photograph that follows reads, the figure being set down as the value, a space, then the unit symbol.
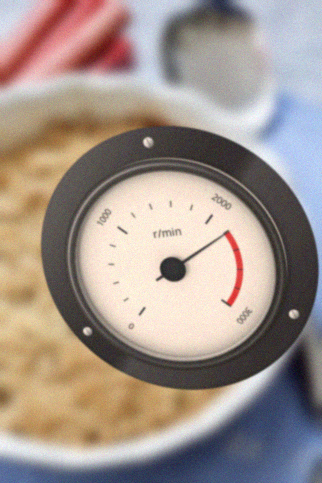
2200 rpm
